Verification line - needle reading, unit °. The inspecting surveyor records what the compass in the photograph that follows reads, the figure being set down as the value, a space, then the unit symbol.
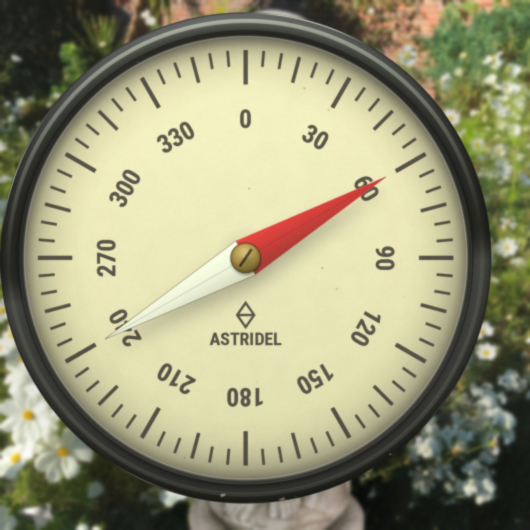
60 °
